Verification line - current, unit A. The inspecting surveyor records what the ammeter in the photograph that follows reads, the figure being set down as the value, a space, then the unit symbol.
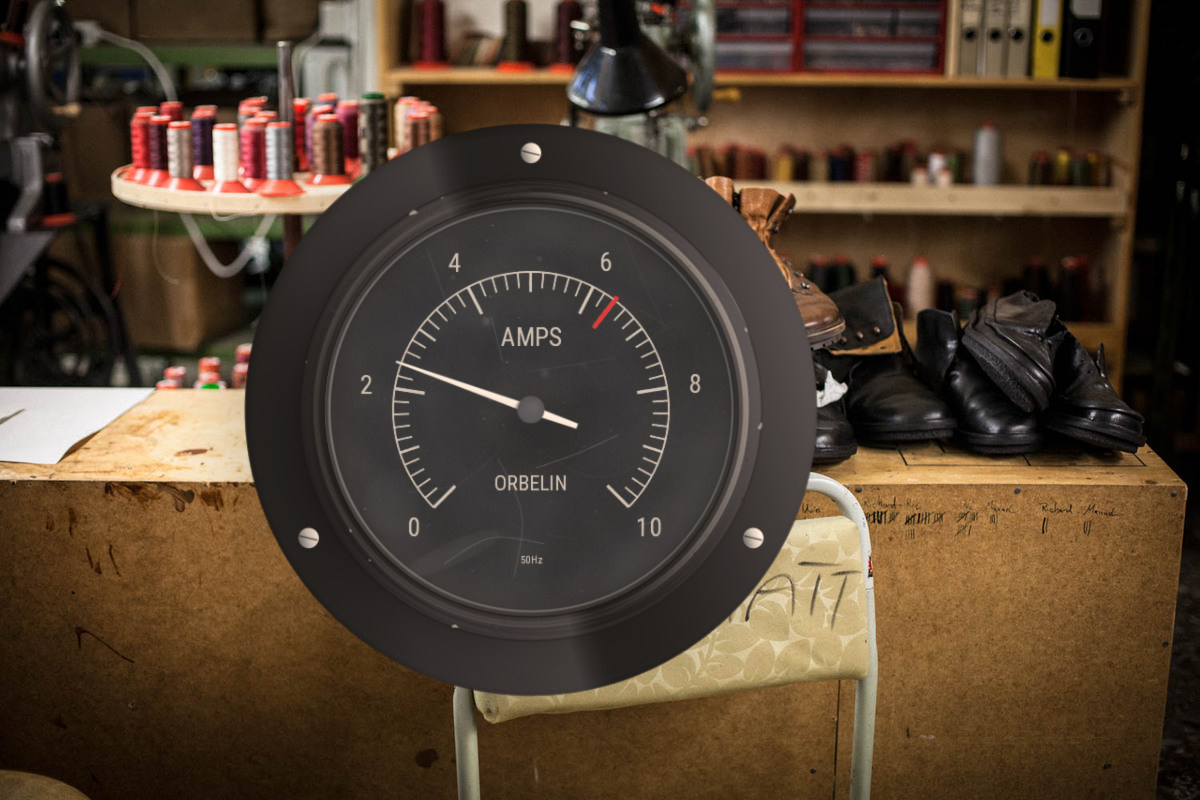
2.4 A
